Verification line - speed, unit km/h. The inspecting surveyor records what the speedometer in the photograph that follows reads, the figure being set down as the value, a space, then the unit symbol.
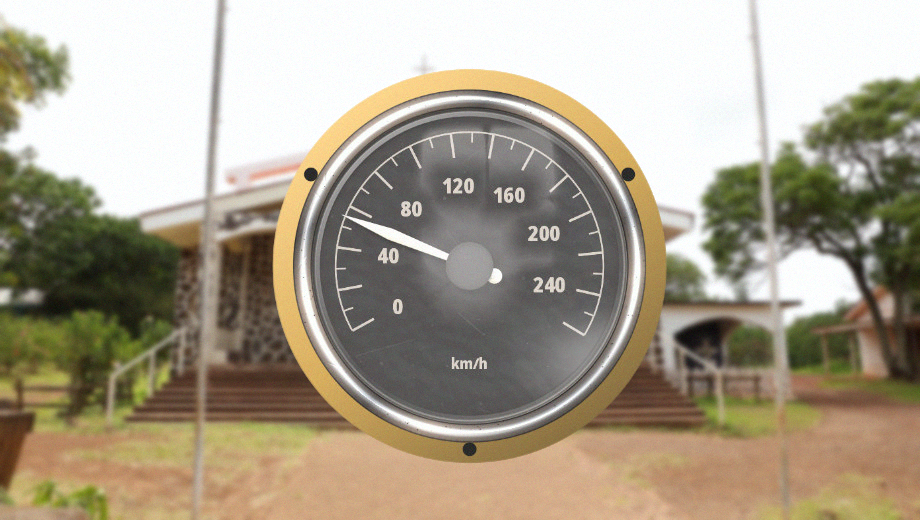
55 km/h
